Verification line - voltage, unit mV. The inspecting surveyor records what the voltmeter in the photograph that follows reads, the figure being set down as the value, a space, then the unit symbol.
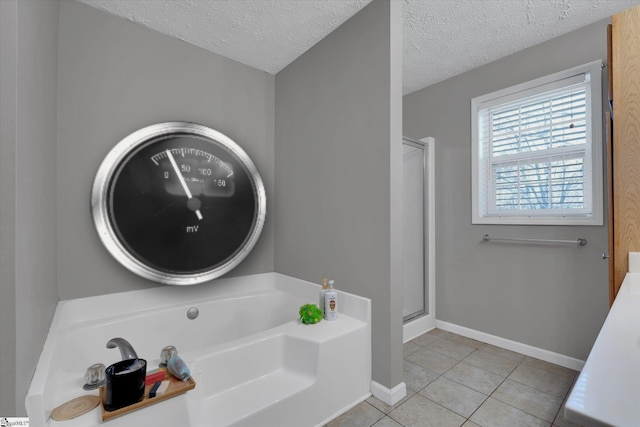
25 mV
